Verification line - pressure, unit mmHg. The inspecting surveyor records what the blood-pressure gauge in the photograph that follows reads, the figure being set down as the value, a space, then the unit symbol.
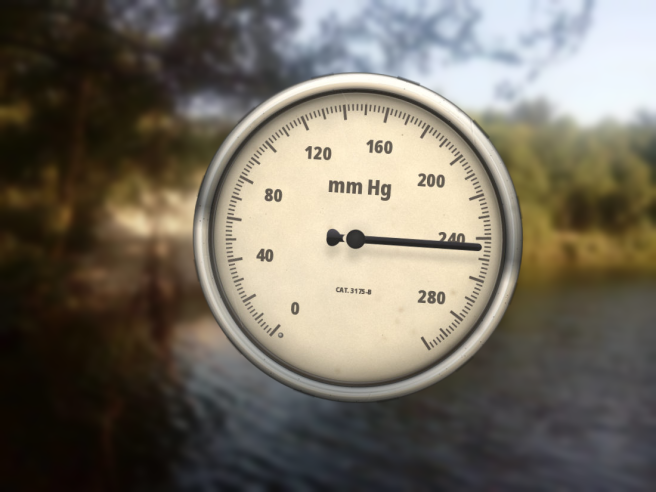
244 mmHg
